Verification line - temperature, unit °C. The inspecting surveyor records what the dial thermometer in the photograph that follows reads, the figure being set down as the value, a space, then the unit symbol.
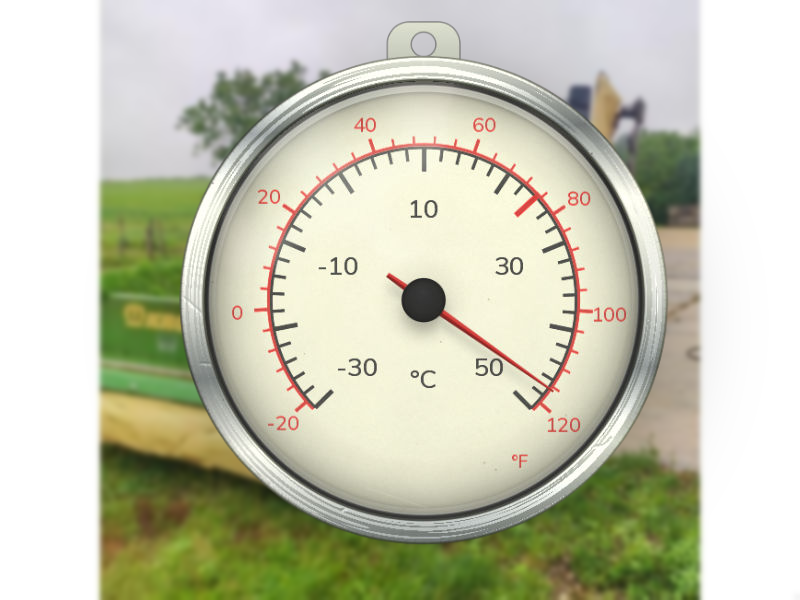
47 °C
